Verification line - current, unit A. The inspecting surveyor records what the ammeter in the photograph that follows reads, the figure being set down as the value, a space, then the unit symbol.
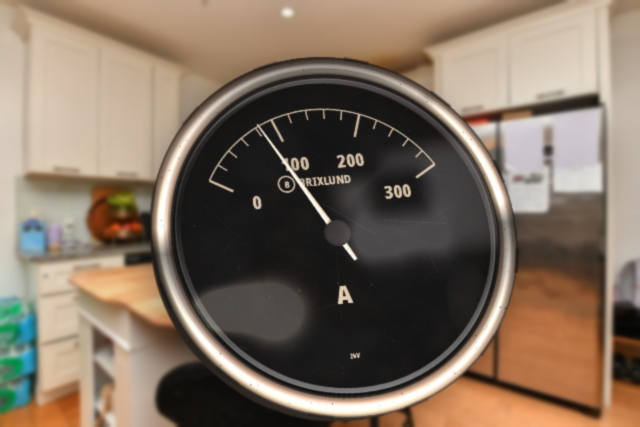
80 A
